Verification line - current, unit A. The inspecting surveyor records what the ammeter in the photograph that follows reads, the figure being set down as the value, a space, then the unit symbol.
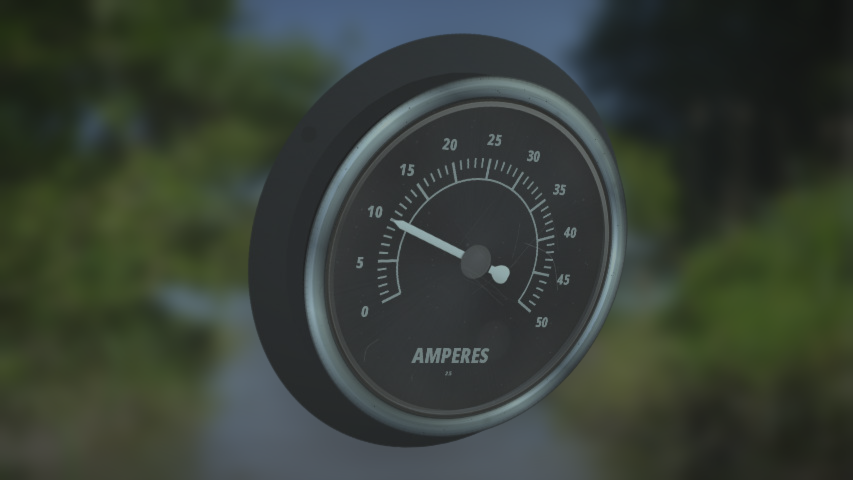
10 A
